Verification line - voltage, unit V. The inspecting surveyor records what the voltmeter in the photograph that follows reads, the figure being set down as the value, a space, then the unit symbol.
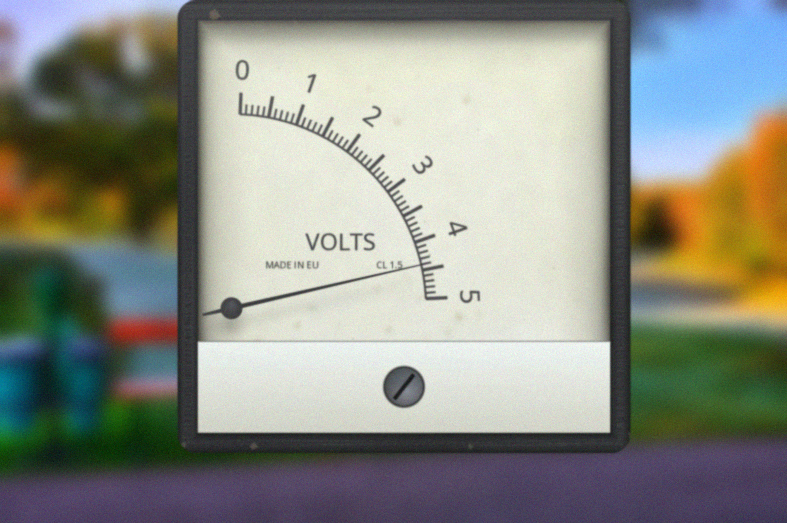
4.4 V
